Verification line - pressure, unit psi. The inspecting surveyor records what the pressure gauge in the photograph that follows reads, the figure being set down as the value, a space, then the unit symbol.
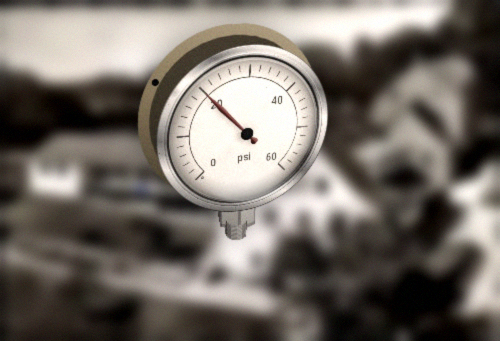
20 psi
